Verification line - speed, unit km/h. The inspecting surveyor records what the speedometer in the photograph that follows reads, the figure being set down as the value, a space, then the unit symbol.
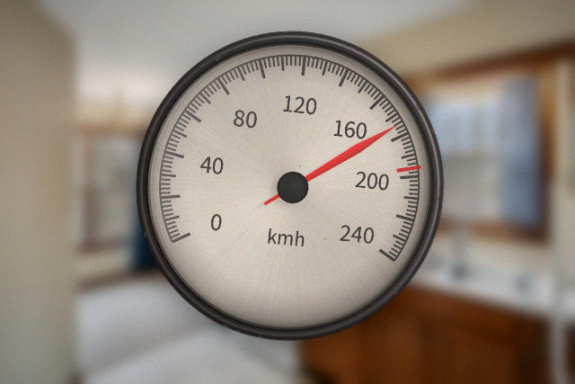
174 km/h
